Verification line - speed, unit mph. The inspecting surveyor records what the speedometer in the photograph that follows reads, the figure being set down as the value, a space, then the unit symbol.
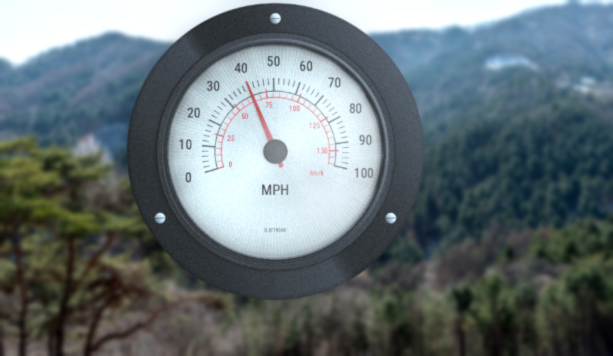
40 mph
